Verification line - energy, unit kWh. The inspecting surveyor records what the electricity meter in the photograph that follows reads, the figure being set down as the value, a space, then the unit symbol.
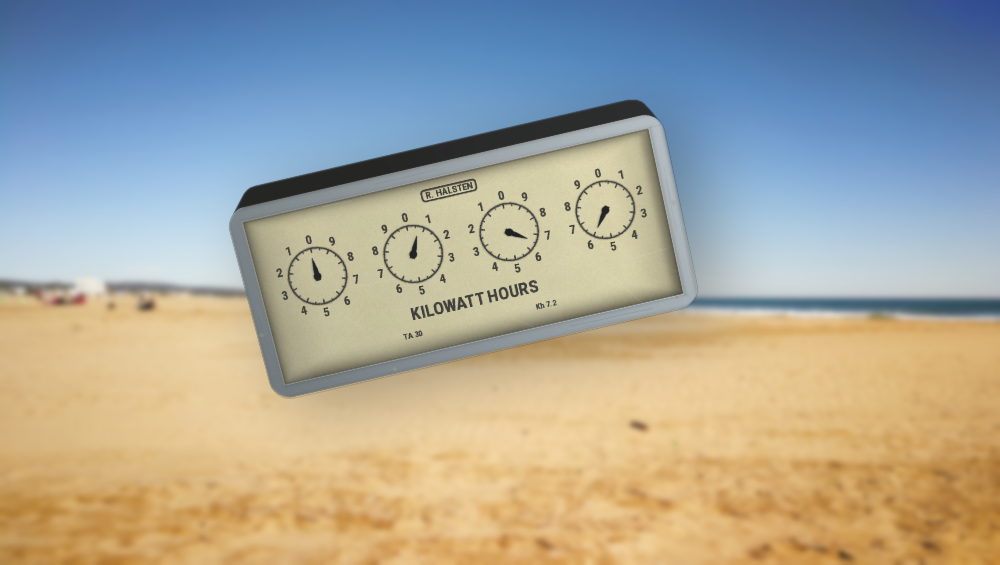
66 kWh
